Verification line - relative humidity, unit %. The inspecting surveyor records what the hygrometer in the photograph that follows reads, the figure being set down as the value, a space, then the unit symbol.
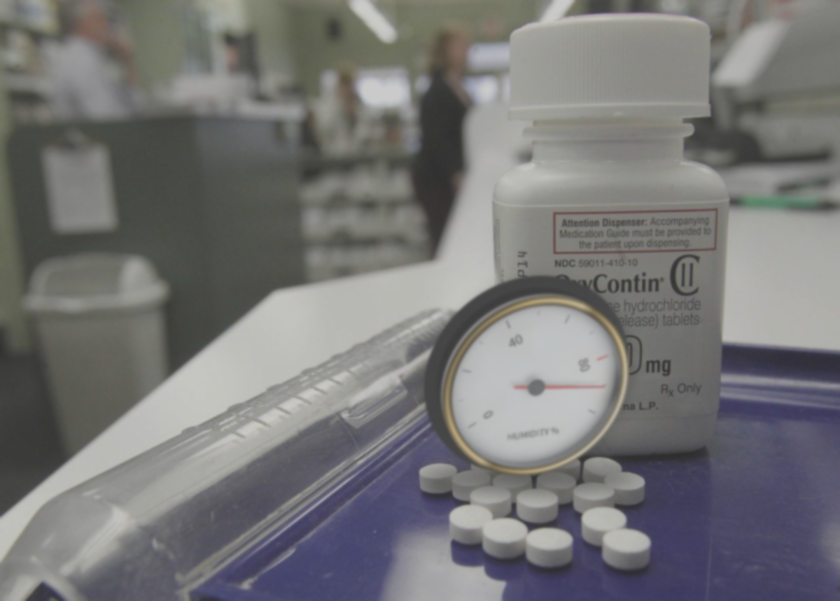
90 %
